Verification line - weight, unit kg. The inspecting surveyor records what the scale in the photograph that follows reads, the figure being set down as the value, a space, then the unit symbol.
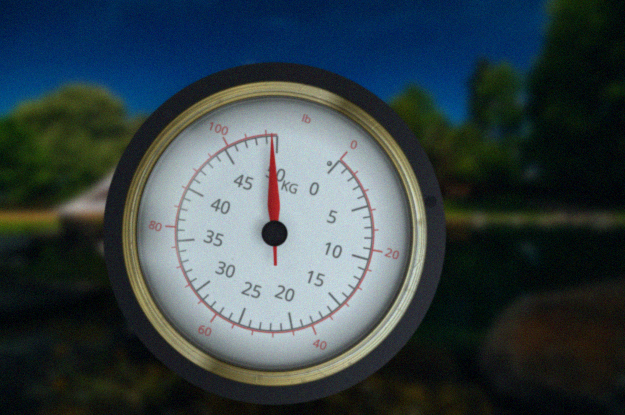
49.5 kg
